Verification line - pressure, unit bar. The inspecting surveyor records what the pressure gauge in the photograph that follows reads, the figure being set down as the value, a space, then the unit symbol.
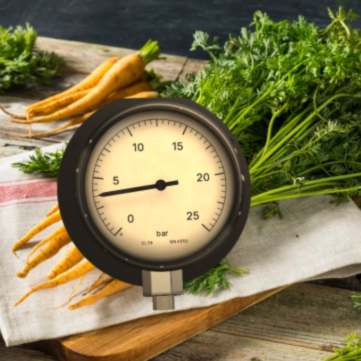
3.5 bar
